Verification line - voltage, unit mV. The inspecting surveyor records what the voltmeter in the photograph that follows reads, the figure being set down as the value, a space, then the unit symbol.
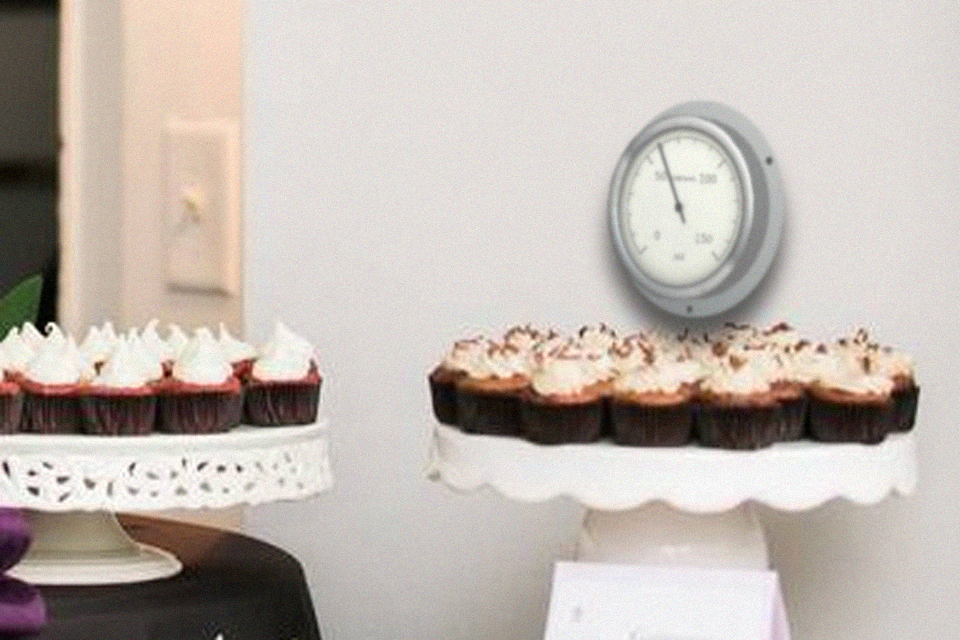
60 mV
